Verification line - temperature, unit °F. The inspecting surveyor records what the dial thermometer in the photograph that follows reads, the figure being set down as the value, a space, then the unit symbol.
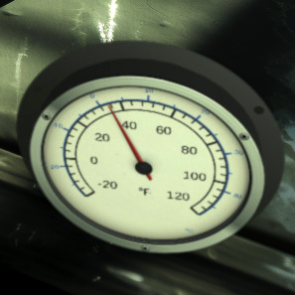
36 °F
